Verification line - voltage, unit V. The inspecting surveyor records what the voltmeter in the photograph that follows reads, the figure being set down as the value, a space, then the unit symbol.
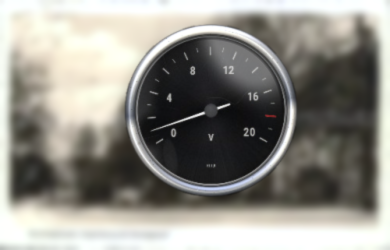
1 V
